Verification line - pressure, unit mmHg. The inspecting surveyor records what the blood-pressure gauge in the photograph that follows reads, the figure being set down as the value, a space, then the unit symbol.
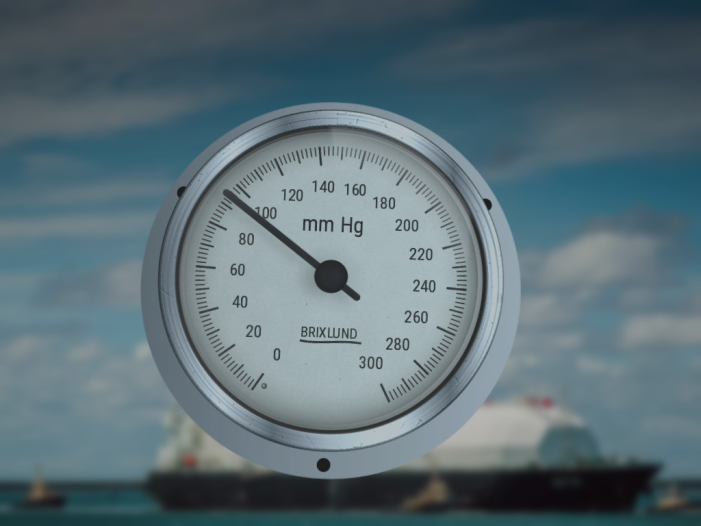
94 mmHg
